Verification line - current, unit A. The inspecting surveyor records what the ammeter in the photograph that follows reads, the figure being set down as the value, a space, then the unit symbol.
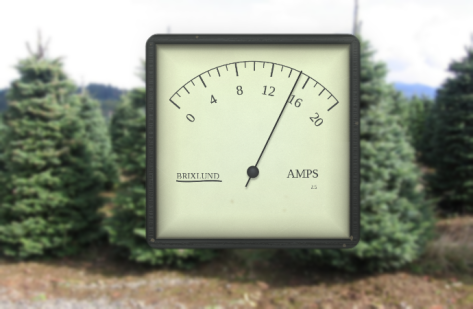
15 A
